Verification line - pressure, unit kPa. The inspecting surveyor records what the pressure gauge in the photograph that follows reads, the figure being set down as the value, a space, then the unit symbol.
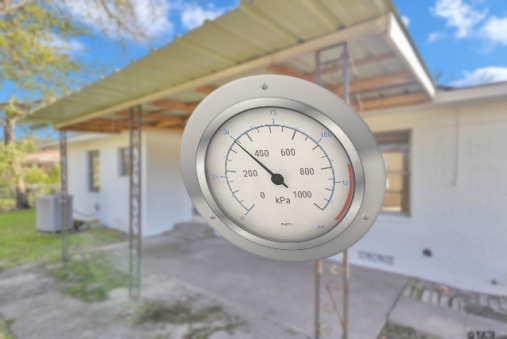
350 kPa
